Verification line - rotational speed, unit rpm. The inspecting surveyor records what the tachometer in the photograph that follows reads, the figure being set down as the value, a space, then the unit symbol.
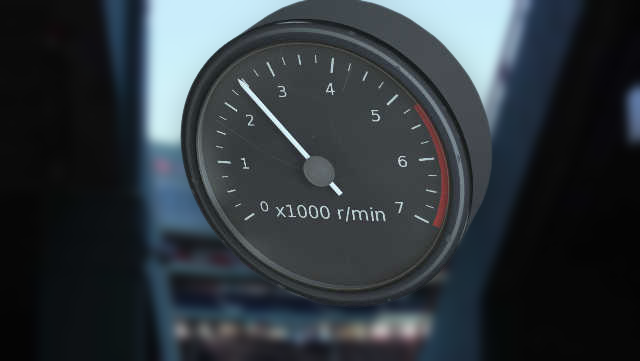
2500 rpm
